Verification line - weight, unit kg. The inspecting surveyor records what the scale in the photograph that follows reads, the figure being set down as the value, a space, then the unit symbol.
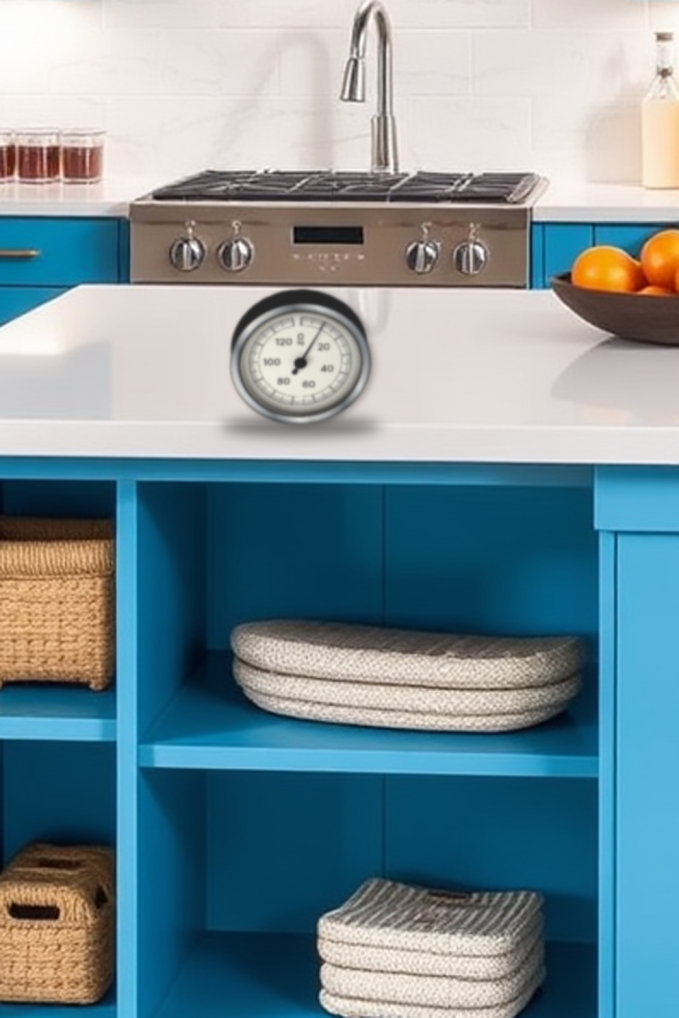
10 kg
